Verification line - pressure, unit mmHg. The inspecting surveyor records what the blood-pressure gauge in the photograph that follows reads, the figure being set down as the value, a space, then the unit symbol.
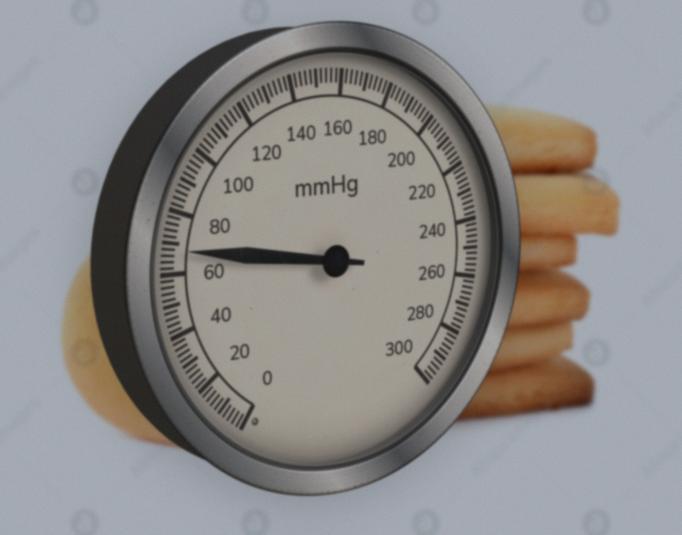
68 mmHg
